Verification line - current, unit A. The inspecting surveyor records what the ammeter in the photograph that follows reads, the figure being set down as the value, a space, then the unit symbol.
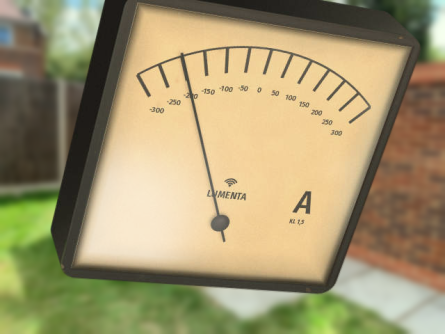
-200 A
